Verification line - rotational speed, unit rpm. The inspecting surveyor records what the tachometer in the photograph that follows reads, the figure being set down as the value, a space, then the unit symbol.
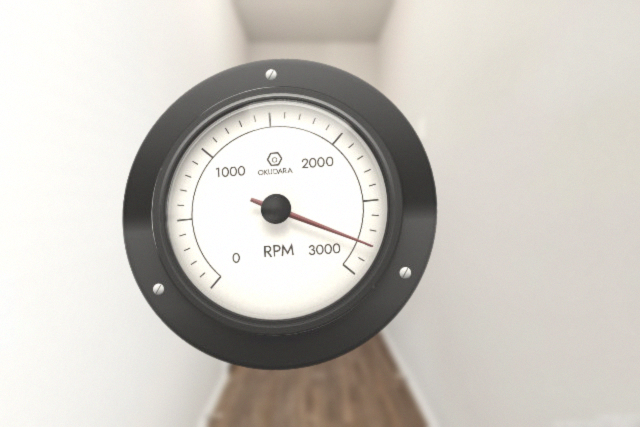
2800 rpm
